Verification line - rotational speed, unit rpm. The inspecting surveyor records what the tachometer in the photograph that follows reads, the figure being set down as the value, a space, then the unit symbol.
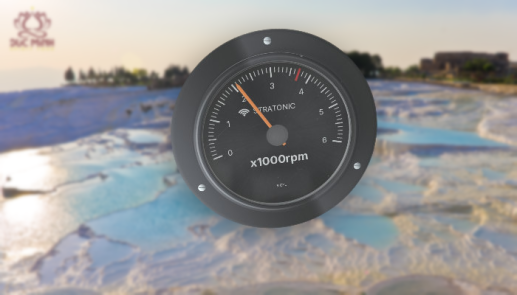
2100 rpm
